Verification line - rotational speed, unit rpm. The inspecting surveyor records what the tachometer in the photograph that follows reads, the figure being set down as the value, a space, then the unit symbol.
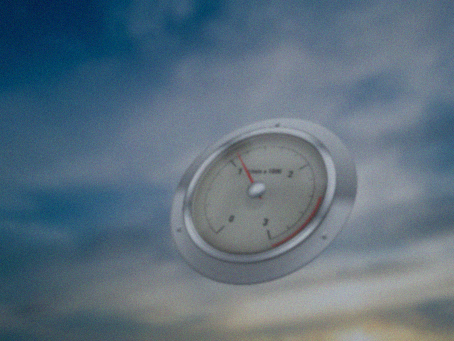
1100 rpm
